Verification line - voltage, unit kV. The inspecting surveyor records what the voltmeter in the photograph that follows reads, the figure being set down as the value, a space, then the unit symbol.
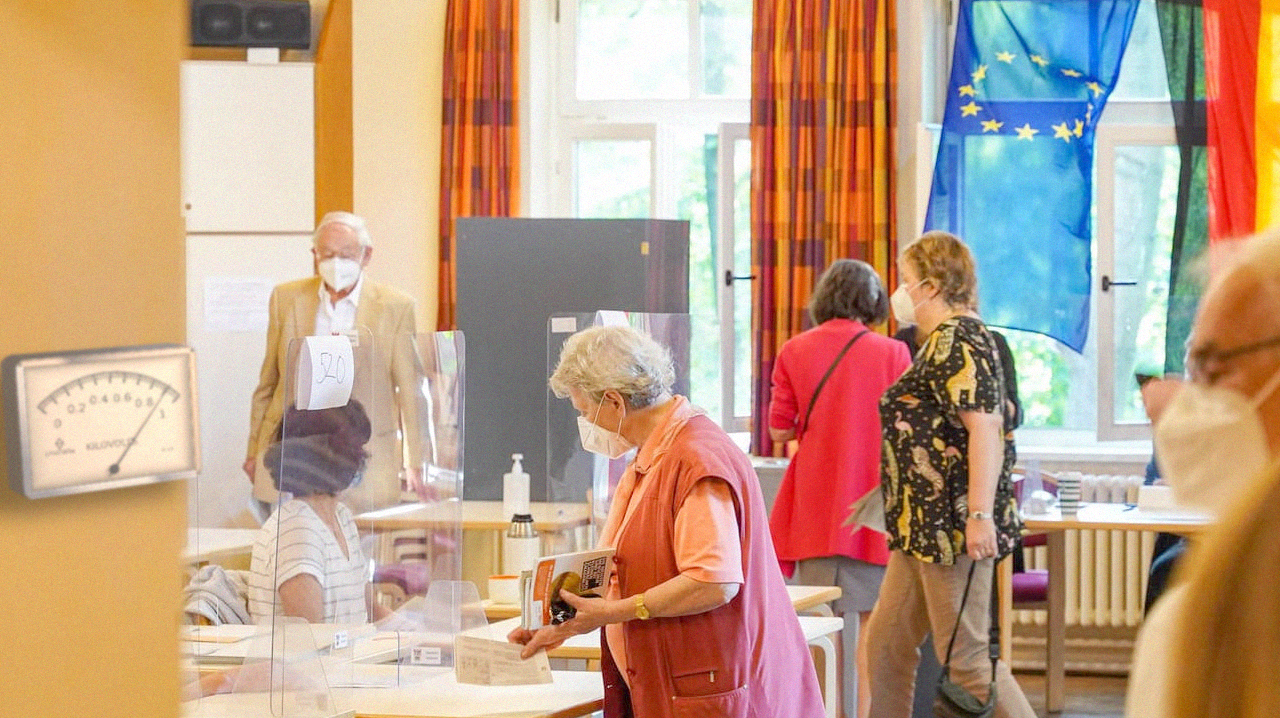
0.9 kV
